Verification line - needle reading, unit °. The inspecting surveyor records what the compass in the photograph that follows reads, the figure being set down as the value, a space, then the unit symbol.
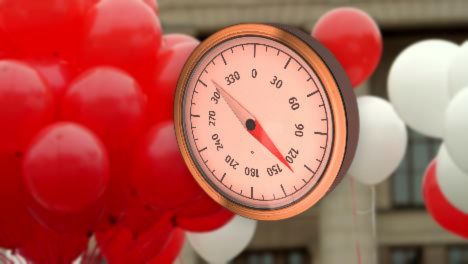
130 °
